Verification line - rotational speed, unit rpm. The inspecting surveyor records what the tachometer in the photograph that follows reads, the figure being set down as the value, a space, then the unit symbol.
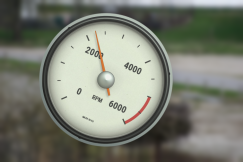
2250 rpm
